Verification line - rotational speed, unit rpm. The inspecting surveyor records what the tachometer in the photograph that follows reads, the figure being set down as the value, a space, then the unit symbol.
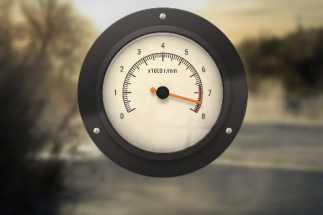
7500 rpm
